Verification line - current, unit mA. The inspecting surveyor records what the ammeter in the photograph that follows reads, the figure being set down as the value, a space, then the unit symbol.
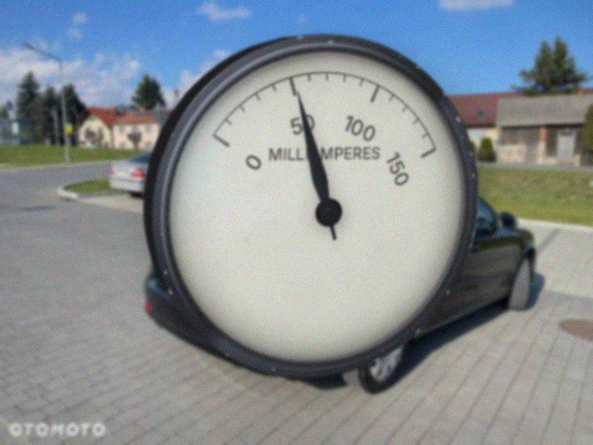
50 mA
